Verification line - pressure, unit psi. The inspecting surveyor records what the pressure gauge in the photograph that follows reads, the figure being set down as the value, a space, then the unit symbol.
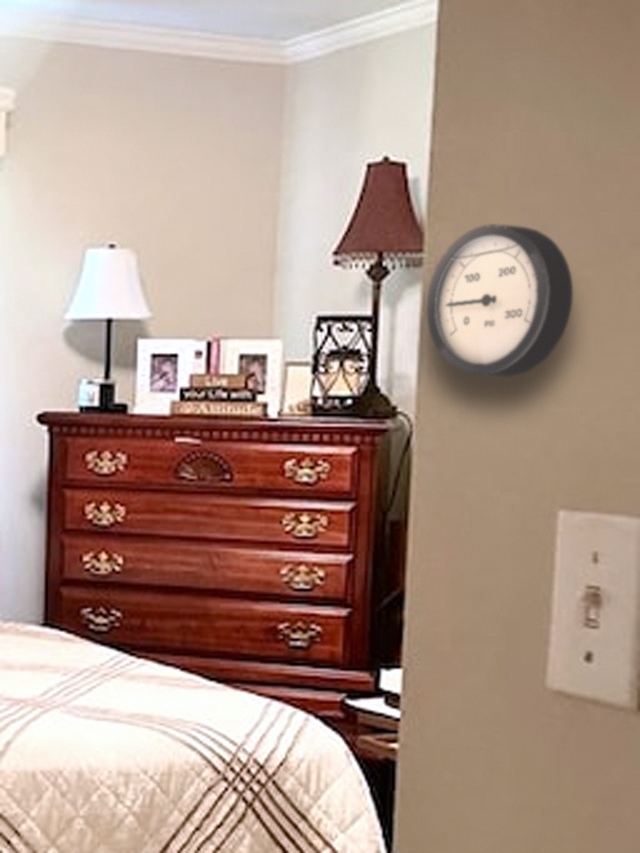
40 psi
